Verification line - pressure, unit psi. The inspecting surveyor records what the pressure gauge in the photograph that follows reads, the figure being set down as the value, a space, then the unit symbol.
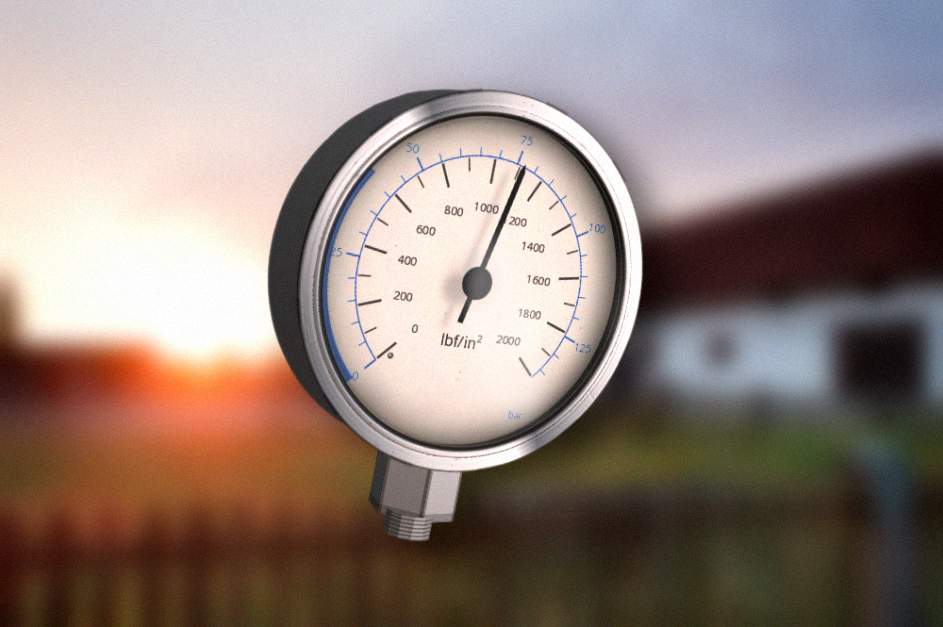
1100 psi
